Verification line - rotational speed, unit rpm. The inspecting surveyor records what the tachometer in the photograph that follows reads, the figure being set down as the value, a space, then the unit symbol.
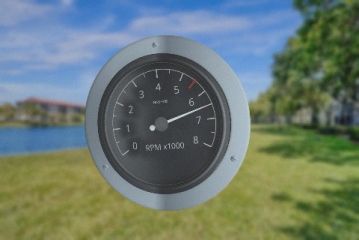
6500 rpm
